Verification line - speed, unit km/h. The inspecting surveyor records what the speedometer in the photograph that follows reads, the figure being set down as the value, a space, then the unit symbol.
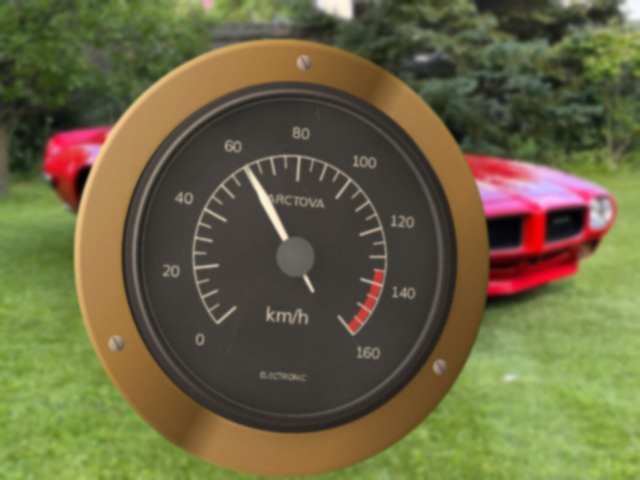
60 km/h
